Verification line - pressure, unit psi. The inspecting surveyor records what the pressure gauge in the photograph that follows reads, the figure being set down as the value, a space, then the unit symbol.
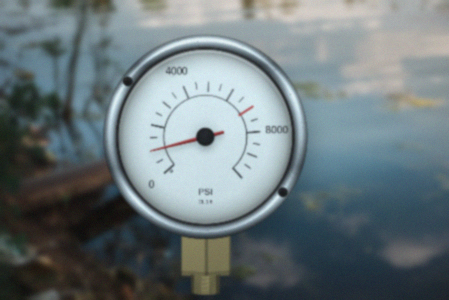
1000 psi
